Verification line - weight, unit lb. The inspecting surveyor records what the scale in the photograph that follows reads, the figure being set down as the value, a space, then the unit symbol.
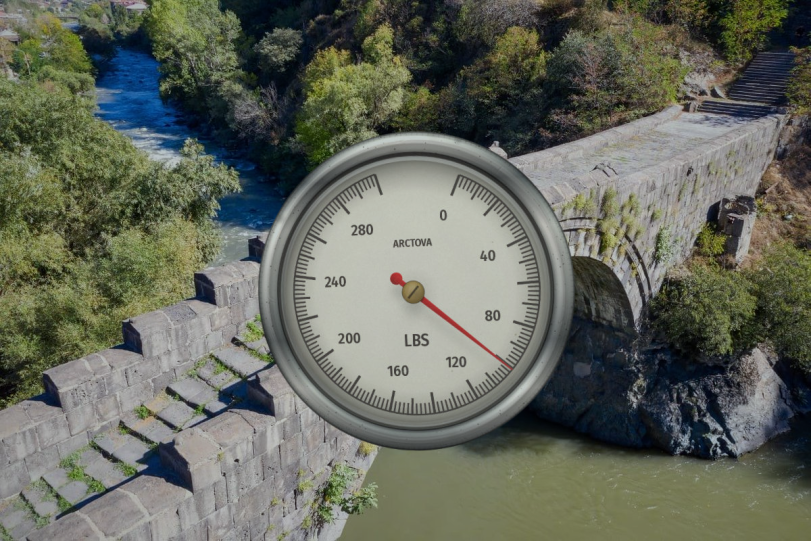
100 lb
